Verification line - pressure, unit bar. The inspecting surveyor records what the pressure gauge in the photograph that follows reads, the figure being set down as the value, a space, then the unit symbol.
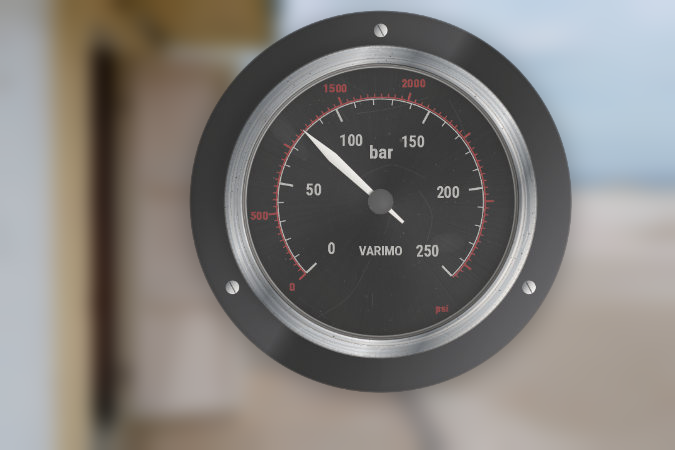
80 bar
